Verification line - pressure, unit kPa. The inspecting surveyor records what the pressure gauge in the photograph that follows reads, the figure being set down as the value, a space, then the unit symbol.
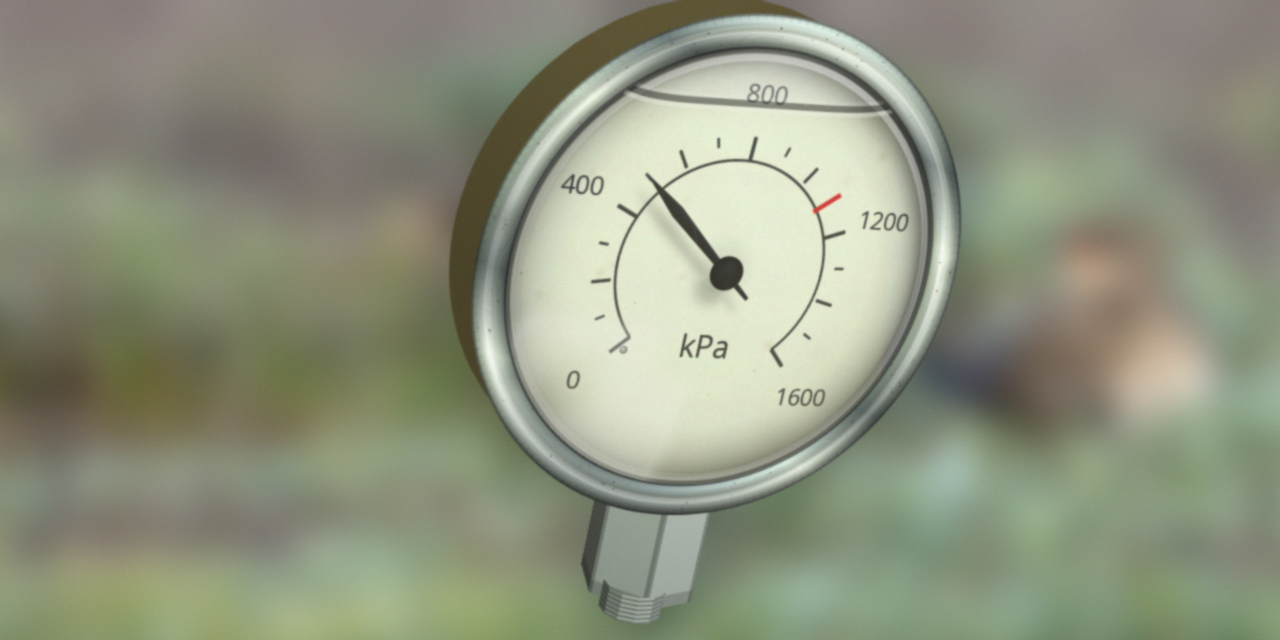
500 kPa
